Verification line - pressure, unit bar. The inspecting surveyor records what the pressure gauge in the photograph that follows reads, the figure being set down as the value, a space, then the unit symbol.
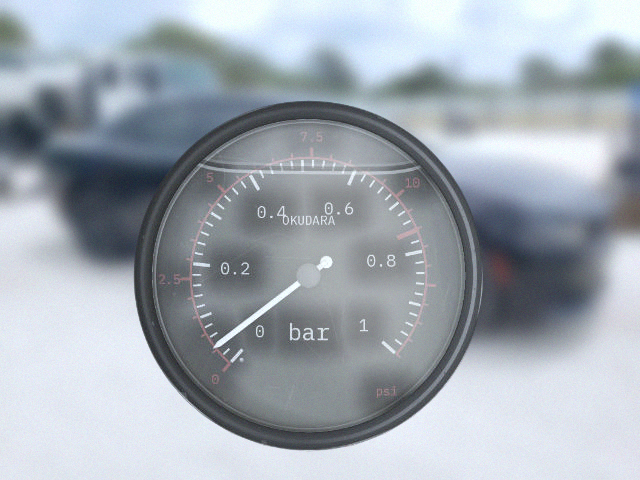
0.04 bar
